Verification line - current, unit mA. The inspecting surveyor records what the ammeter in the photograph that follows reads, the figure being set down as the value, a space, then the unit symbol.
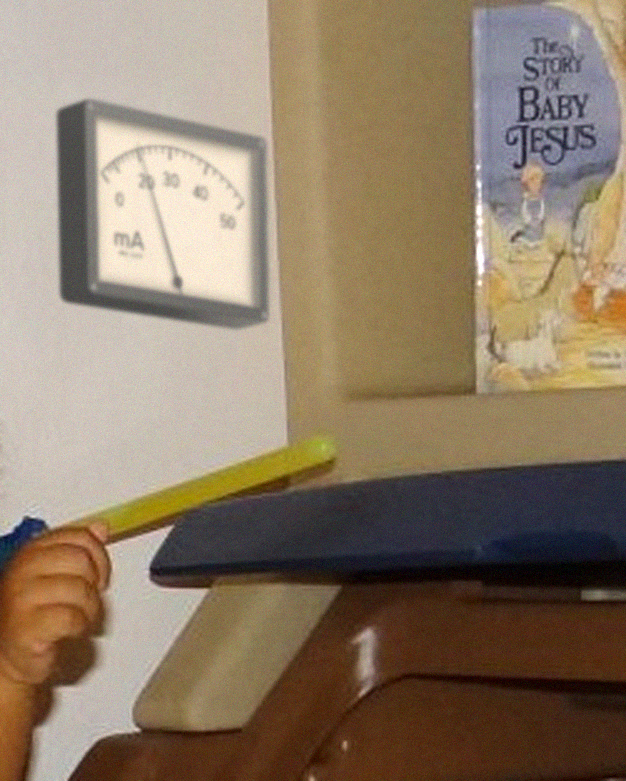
20 mA
